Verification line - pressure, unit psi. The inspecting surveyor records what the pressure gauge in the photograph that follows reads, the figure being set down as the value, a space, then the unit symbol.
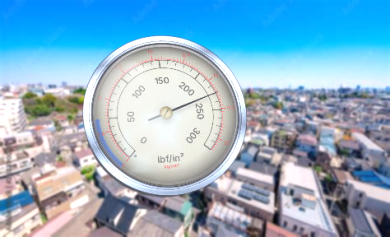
230 psi
